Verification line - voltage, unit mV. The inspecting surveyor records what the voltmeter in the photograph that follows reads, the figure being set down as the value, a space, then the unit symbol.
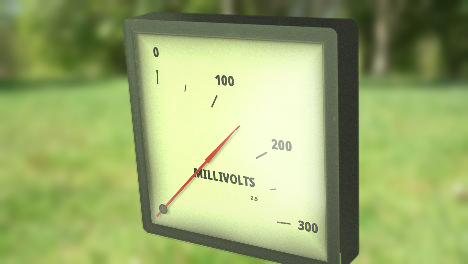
150 mV
